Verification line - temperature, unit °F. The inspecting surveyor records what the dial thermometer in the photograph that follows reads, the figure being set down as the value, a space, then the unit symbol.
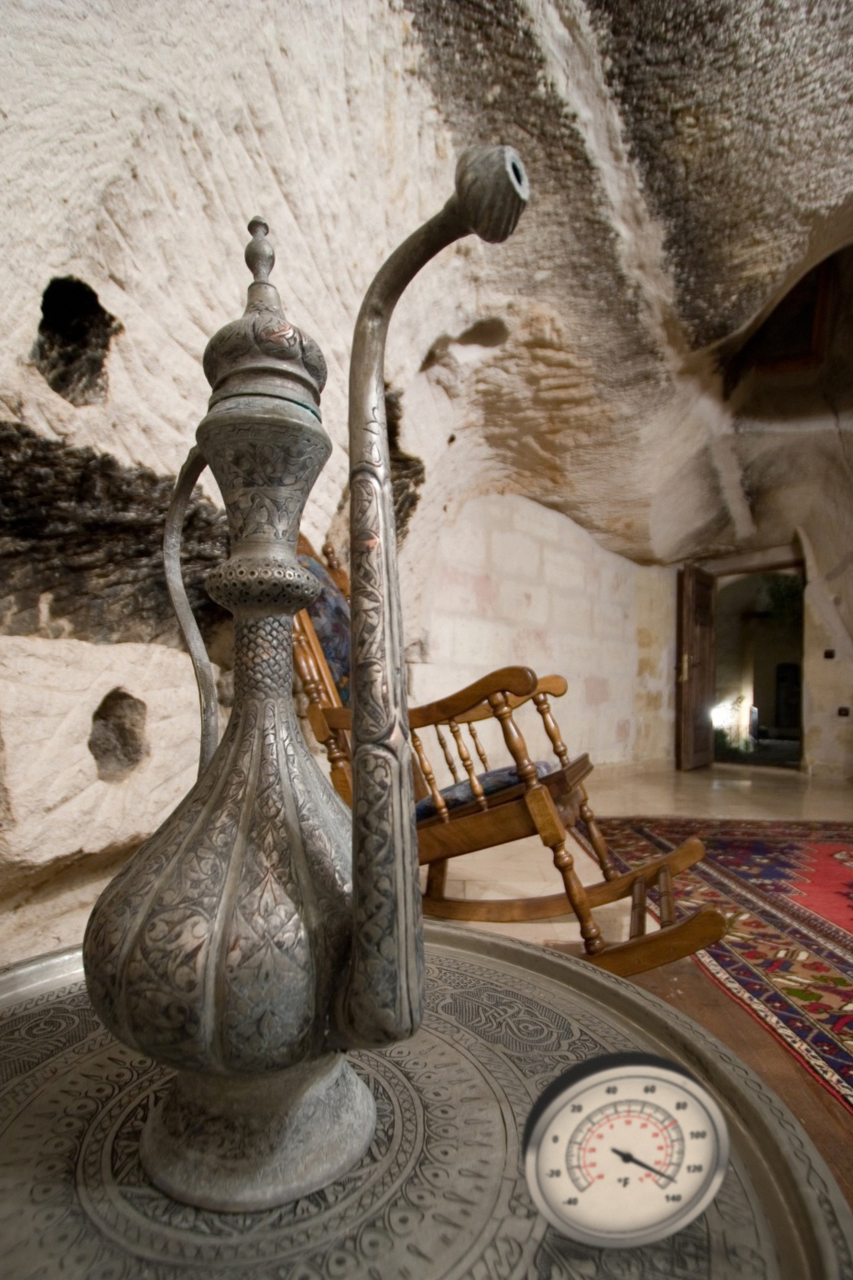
130 °F
